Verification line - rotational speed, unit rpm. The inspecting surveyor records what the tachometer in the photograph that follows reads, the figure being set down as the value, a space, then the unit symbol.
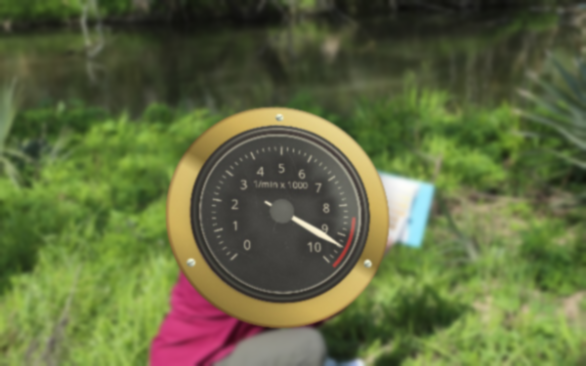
9400 rpm
